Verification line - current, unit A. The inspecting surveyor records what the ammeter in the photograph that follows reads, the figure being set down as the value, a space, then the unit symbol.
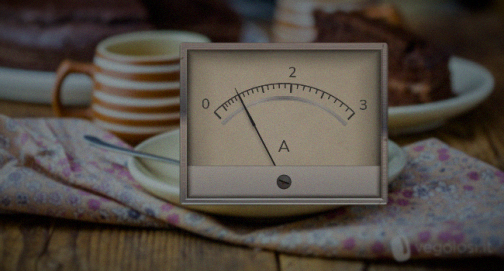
1 A
